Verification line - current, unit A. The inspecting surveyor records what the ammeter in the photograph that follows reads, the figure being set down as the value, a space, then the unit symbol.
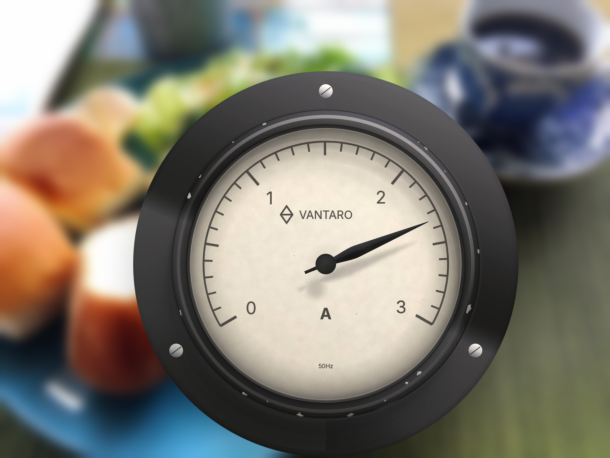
2.35 A
